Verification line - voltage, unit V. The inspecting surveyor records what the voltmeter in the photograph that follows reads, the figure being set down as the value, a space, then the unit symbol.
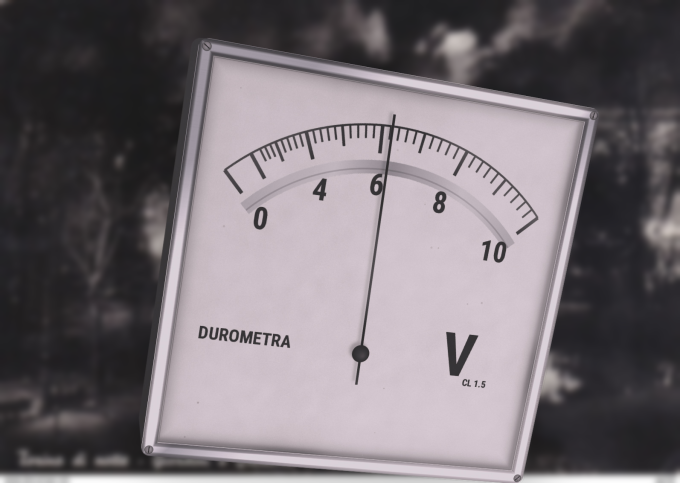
6.2 V
